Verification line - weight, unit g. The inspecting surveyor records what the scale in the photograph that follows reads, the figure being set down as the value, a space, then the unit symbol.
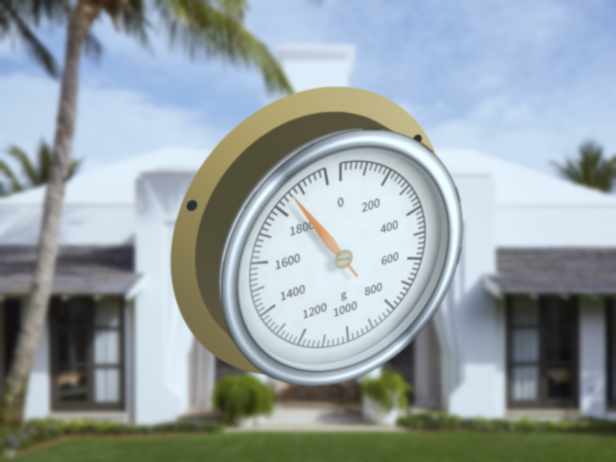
1860 g
